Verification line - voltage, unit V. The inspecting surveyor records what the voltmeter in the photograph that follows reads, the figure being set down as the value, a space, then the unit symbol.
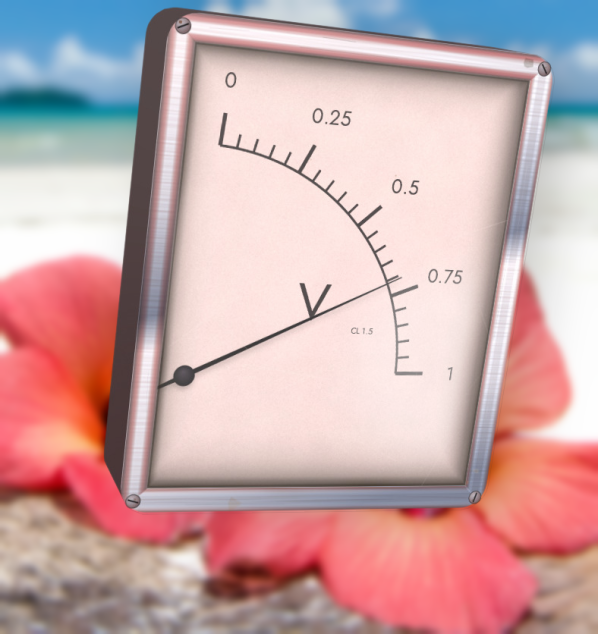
0.7 V
